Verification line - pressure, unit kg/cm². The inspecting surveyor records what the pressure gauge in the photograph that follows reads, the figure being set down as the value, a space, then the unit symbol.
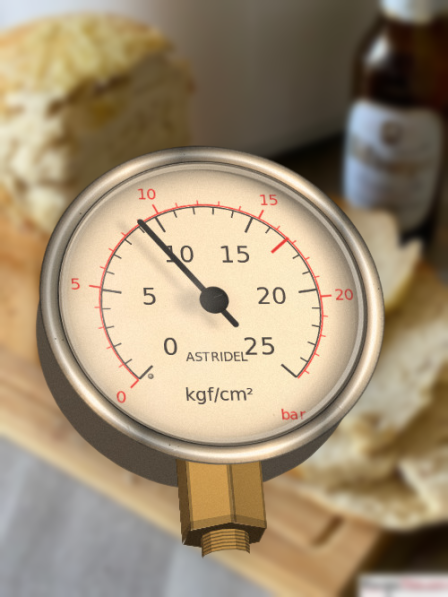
9 kg/cm²
